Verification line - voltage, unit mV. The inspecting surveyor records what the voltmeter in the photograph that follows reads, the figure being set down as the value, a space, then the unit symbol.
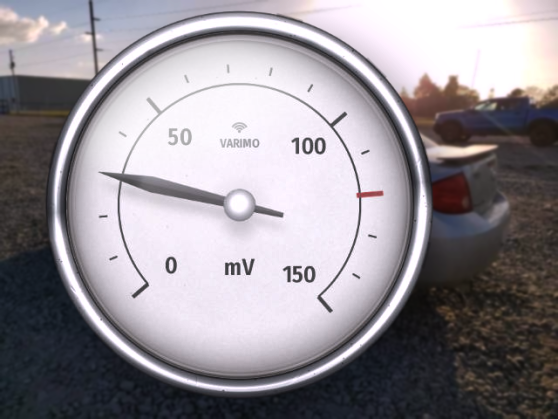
30 mV
